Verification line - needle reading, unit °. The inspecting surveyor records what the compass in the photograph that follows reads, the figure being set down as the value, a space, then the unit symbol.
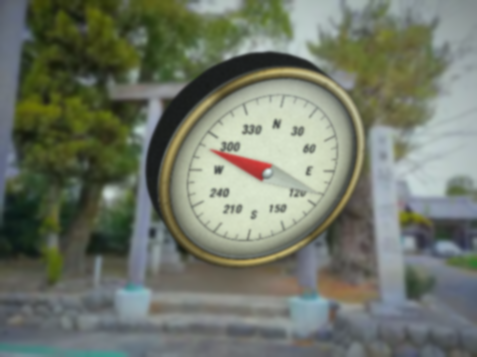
290 °
